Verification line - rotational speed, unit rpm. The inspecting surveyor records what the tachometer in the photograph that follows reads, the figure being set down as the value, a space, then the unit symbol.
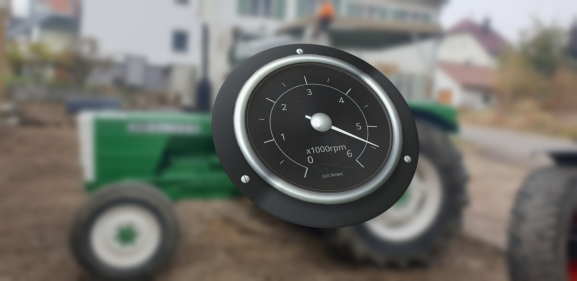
5500 rpm
